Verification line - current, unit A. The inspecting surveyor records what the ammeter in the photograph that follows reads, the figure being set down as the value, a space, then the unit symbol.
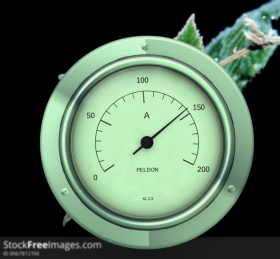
145 A
